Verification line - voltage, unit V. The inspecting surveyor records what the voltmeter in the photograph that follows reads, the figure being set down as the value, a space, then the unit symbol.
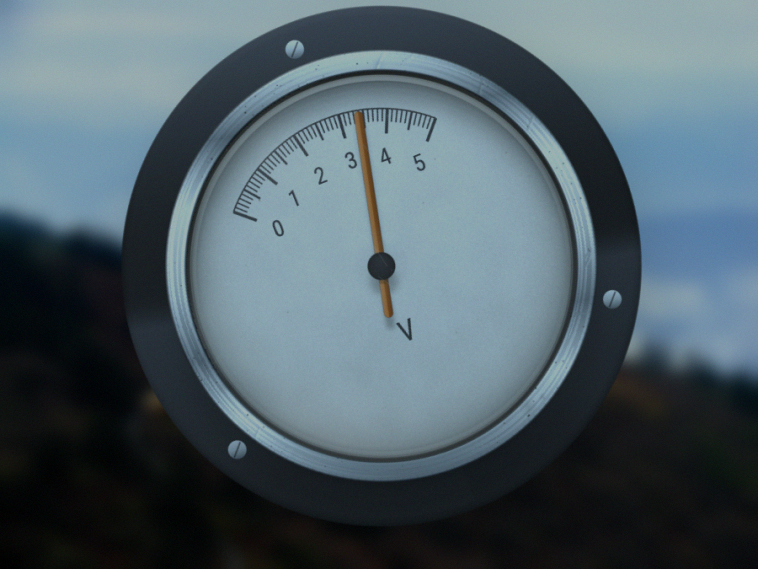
3.4 V
